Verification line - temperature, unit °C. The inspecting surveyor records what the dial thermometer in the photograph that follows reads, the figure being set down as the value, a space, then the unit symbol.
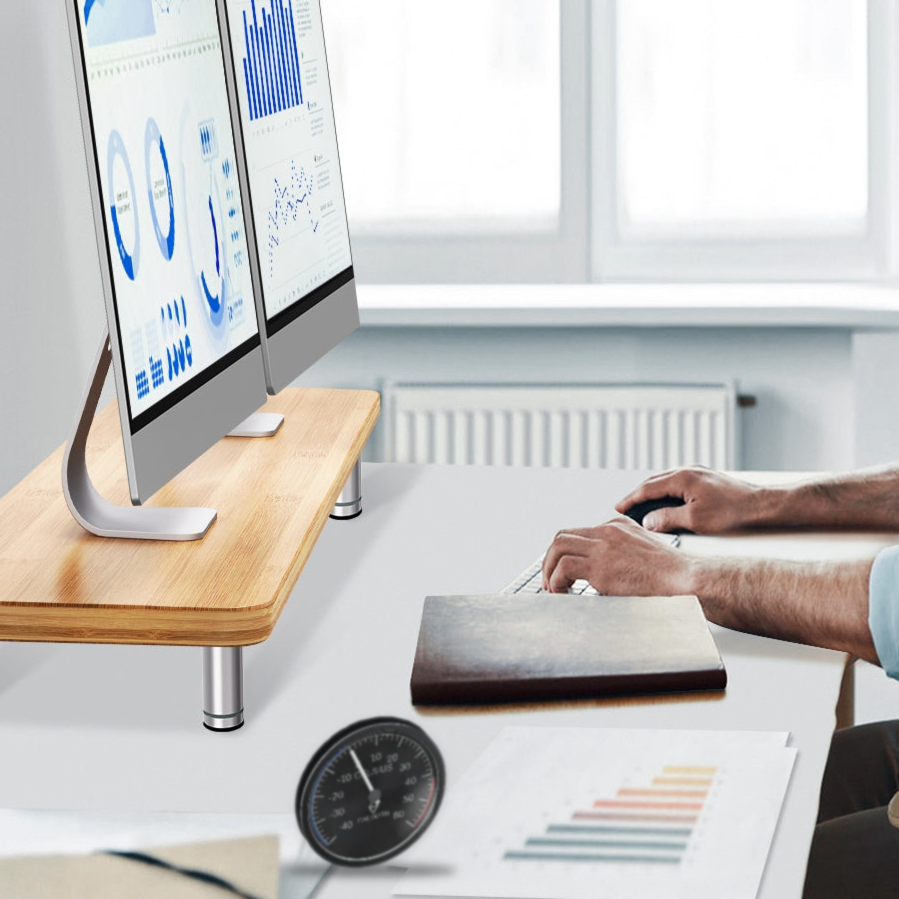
0 °C
